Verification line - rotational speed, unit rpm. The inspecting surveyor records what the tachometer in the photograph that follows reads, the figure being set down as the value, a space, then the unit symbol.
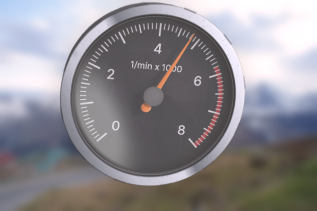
4800 rpm
